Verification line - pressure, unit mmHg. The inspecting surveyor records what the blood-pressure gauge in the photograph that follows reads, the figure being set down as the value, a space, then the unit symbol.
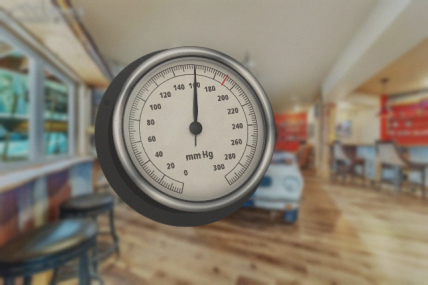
160 mmHg
